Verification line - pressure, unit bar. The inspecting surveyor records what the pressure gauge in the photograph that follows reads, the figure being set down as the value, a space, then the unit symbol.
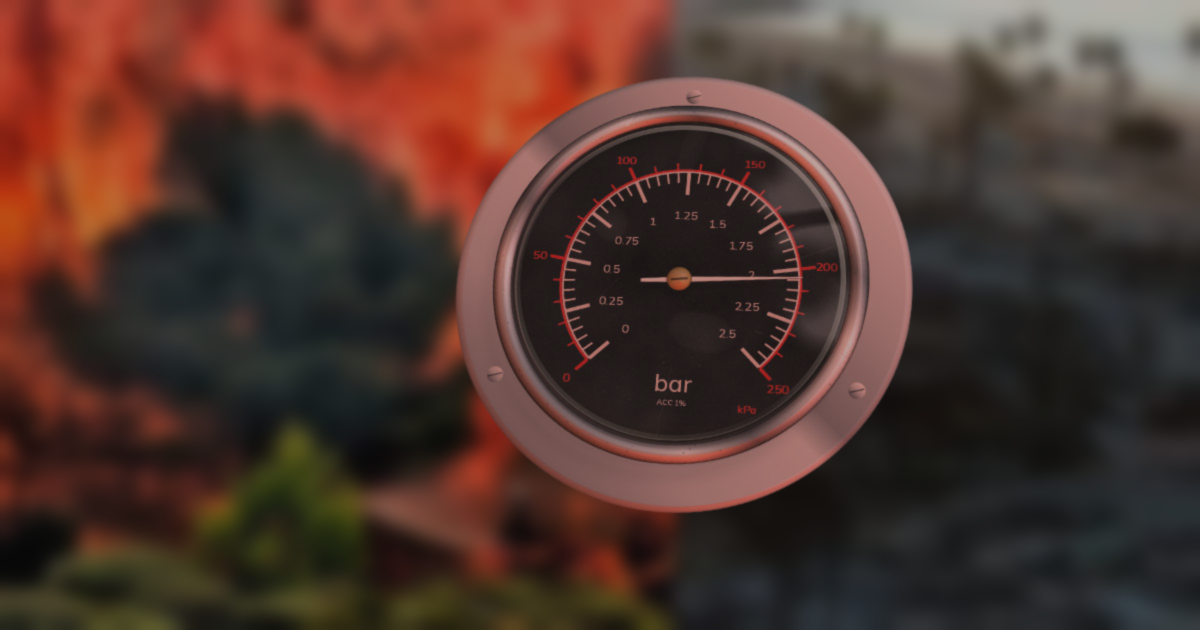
2.05 bar
